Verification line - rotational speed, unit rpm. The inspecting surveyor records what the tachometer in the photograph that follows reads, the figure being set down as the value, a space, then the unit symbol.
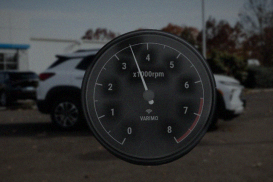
3500 rpm
